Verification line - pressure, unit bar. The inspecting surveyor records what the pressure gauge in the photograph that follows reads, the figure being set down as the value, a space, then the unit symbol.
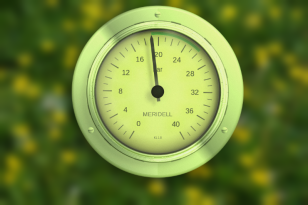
19 bar
